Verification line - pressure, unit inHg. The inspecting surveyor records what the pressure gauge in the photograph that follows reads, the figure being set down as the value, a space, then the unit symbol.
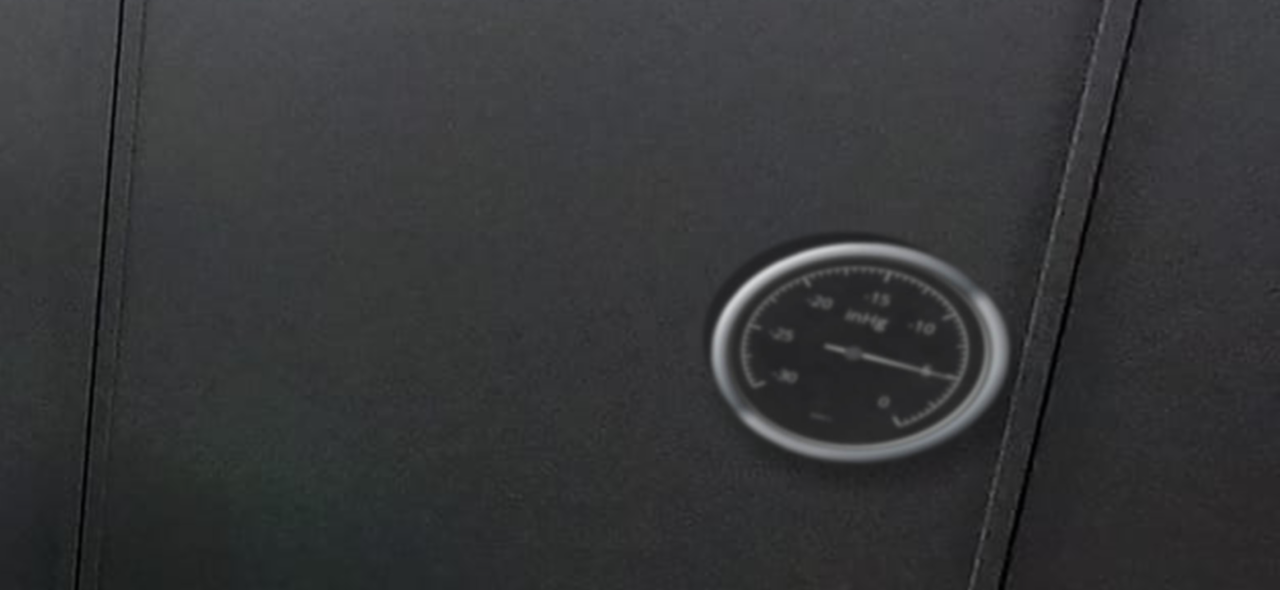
-5 inHg
